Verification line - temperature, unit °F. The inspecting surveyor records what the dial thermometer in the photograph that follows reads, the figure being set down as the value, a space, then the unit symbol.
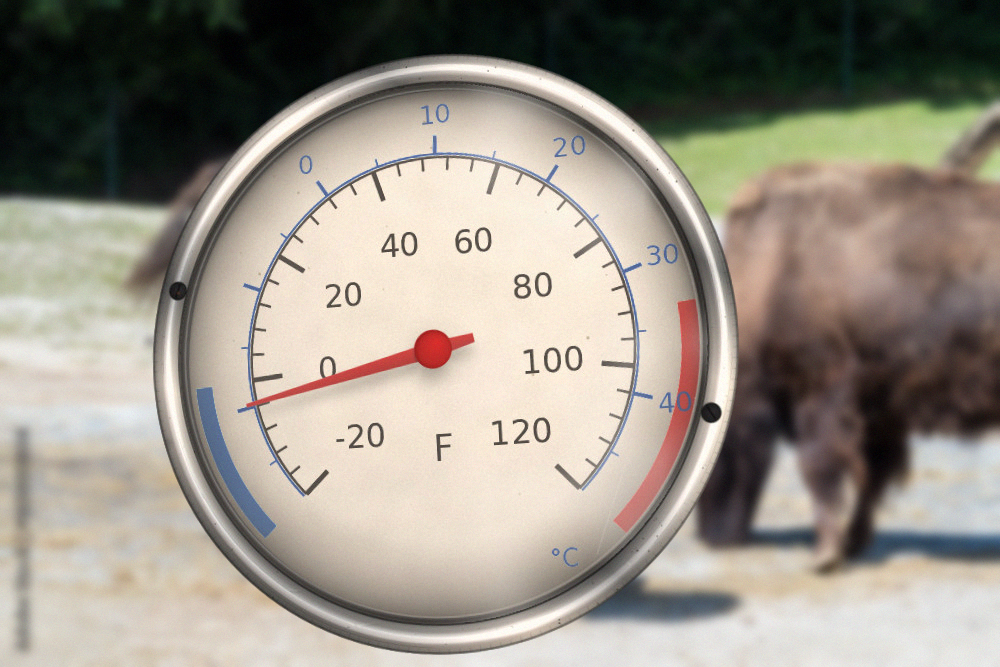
-4 °F
